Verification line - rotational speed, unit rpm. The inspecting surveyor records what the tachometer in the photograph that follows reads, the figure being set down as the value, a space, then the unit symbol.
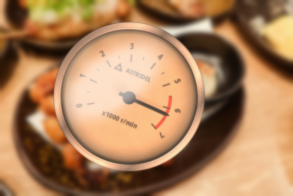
6250 rpm
